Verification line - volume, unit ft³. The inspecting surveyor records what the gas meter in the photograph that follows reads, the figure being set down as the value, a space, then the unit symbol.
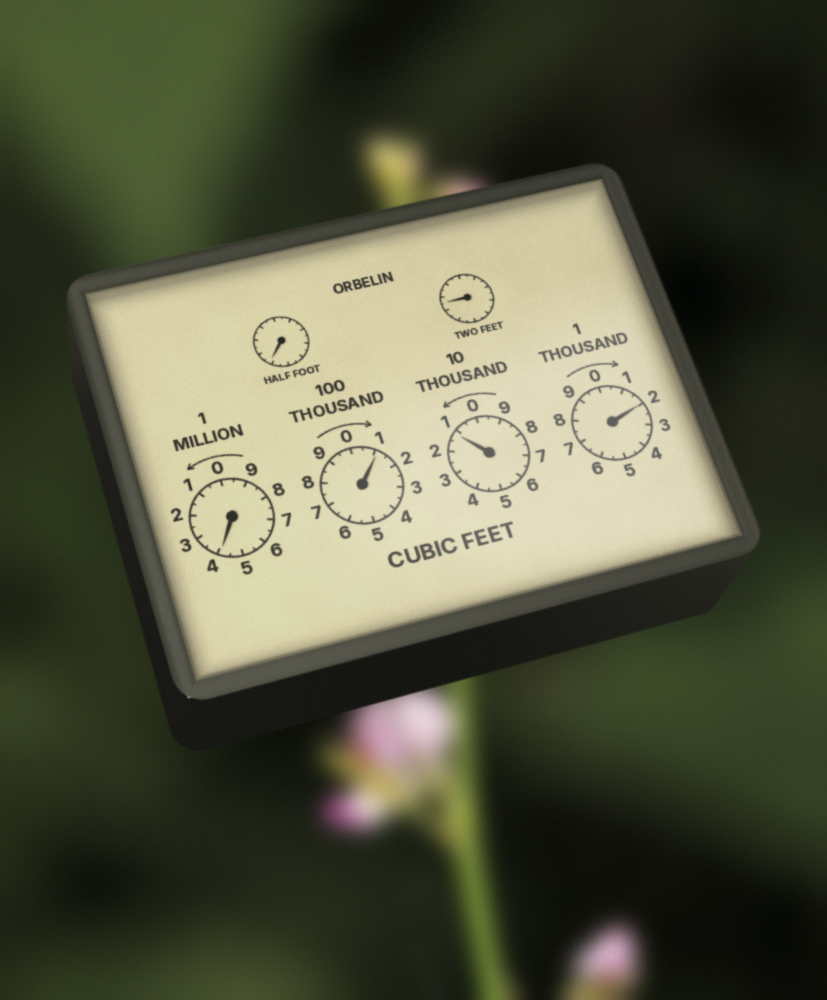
411200 ft³
